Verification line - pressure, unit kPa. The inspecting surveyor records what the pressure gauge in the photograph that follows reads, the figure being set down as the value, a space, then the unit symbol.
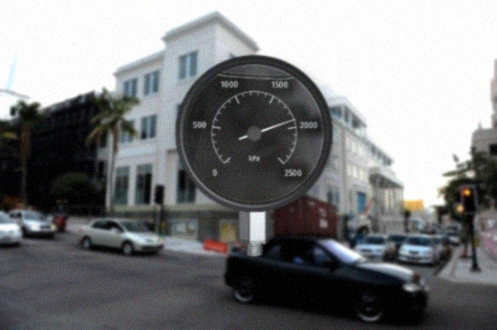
1900 kPa
